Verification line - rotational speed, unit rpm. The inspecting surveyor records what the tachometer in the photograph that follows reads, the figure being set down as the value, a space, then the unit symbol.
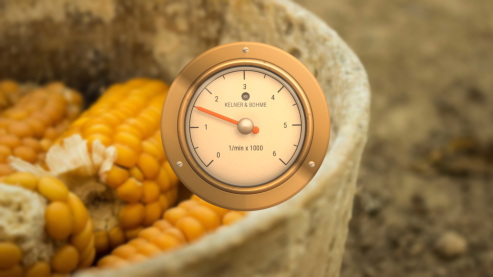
1500 rpm
